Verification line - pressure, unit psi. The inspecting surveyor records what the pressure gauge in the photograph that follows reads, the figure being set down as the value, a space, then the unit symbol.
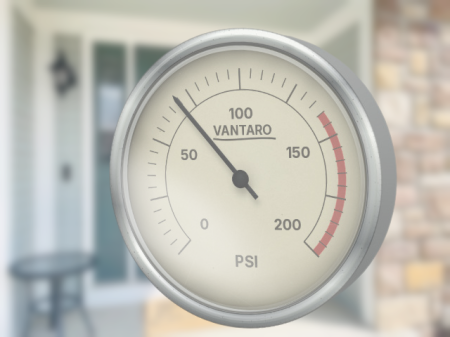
70 psi
